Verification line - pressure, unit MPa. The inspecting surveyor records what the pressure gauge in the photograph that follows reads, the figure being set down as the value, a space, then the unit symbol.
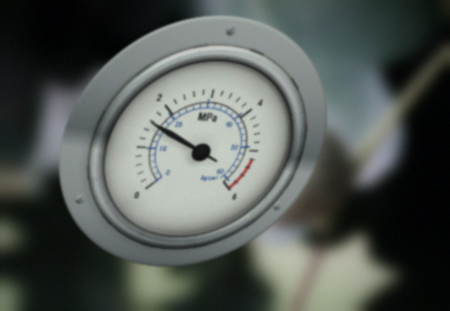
1.6 MPa
